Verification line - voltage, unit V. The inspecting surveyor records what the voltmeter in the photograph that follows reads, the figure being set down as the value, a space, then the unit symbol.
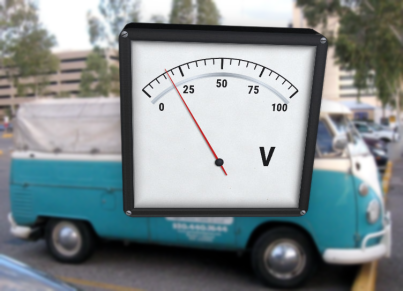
17.5 V
